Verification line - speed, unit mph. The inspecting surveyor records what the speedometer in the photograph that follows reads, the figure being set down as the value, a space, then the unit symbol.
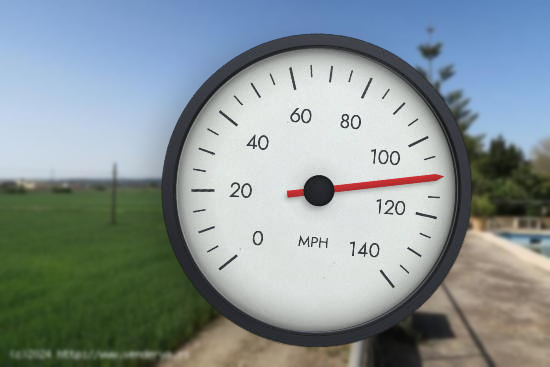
110 mph
